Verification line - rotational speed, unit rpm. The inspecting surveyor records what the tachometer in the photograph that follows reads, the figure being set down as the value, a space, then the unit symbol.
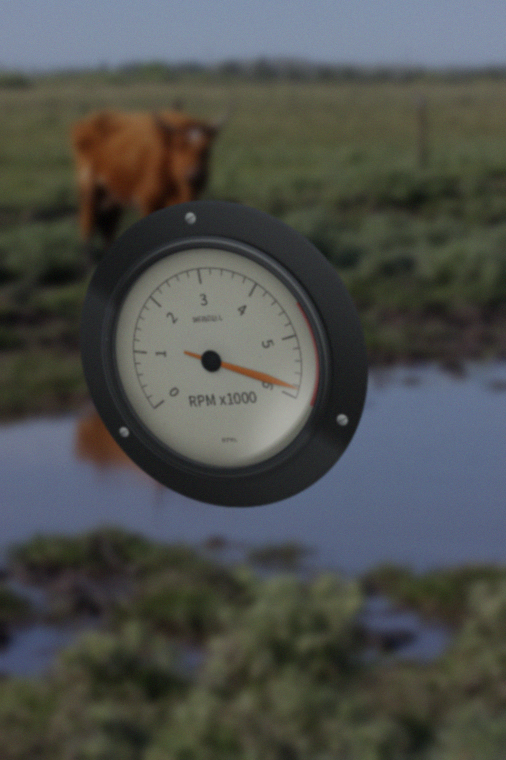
5800 rpm
